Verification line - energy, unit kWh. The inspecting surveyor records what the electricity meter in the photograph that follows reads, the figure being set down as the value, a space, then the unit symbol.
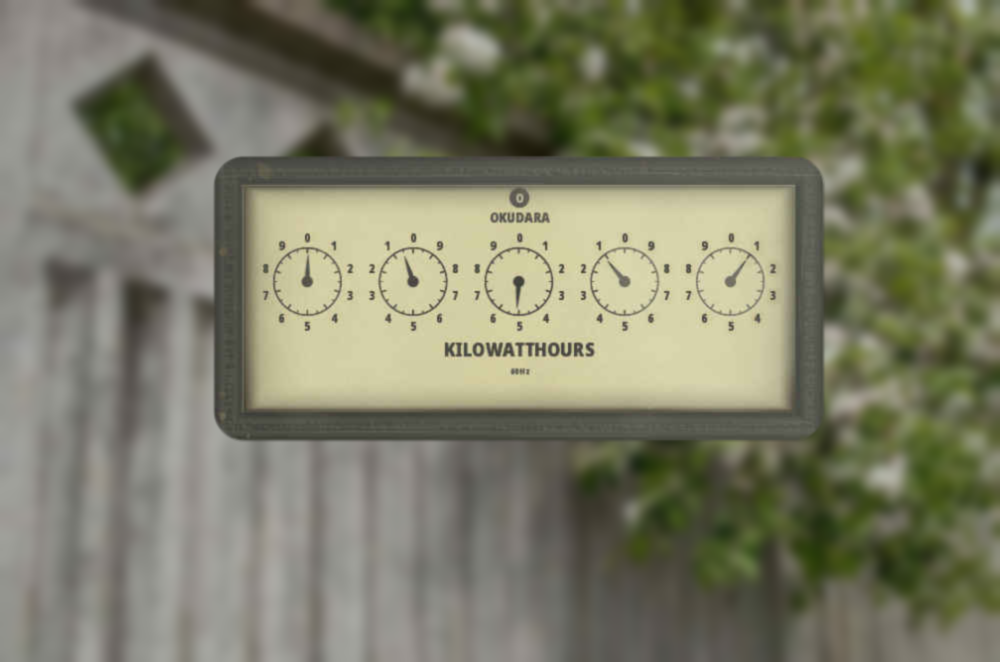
511 kWh
